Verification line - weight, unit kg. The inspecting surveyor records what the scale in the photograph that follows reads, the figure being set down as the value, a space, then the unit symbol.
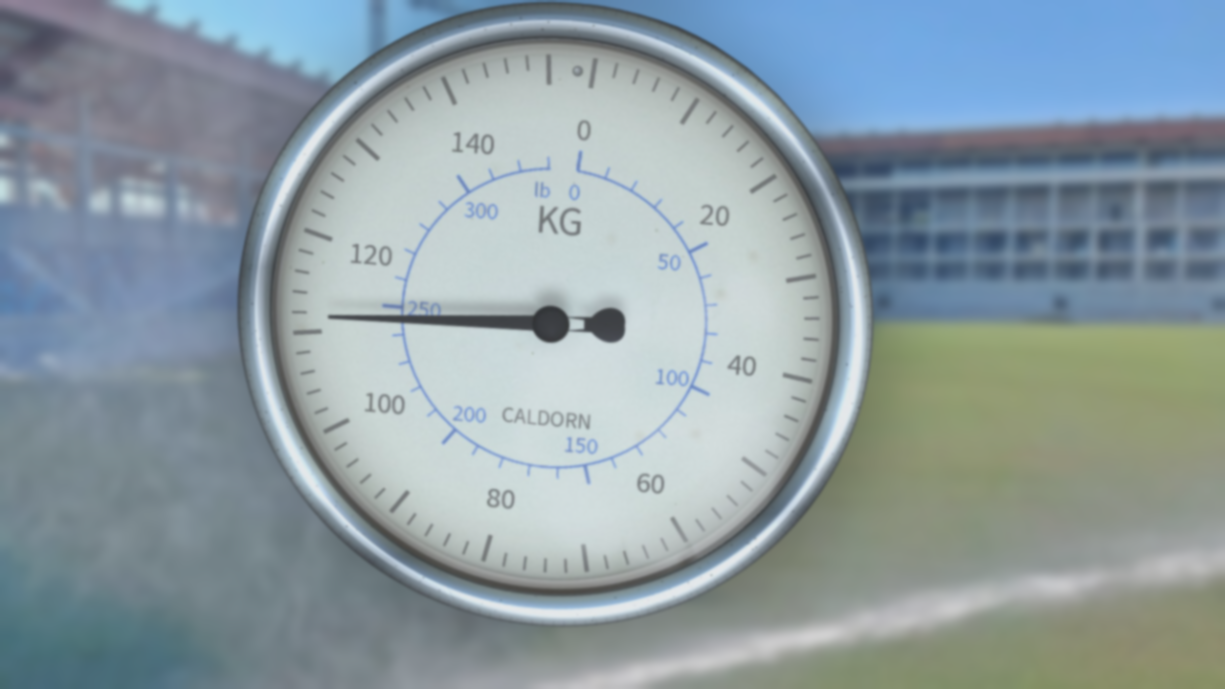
112 kg
